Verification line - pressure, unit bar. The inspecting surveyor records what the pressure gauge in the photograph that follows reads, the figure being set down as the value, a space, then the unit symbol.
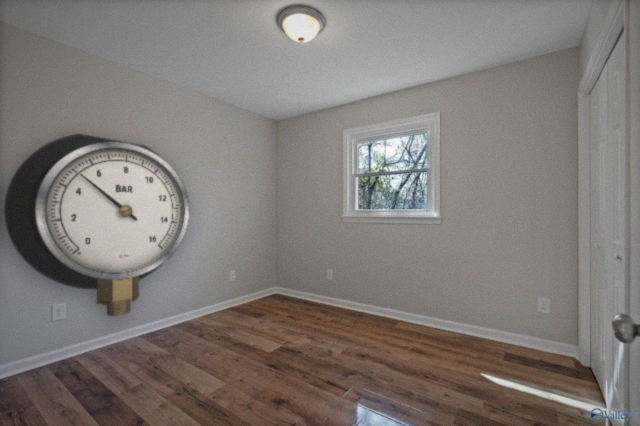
5 bar
